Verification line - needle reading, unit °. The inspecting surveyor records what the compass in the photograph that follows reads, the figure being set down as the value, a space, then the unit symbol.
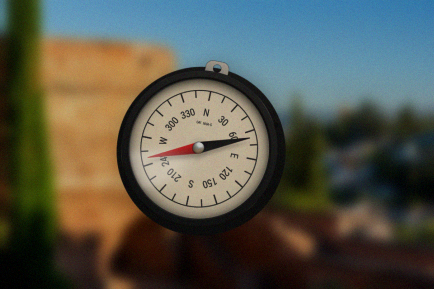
247.5 °
